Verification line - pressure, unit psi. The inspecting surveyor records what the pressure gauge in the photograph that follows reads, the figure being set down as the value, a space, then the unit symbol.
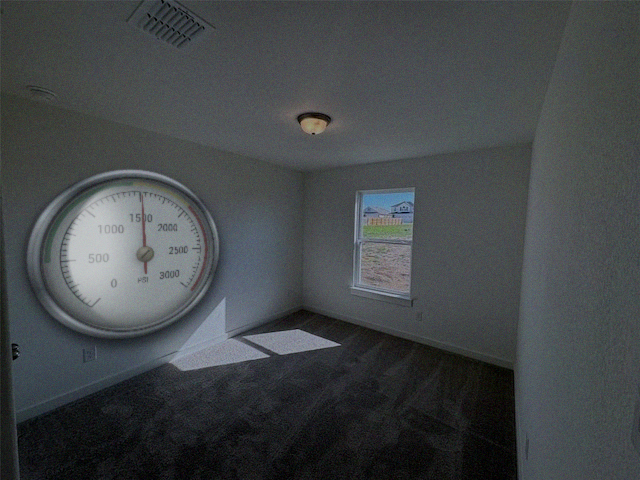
1500 psi
